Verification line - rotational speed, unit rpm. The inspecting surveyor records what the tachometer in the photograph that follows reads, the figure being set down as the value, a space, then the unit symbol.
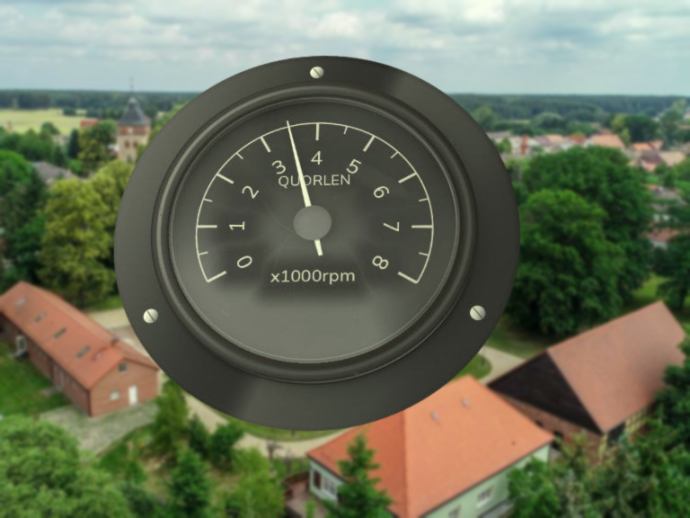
3500 rpm
